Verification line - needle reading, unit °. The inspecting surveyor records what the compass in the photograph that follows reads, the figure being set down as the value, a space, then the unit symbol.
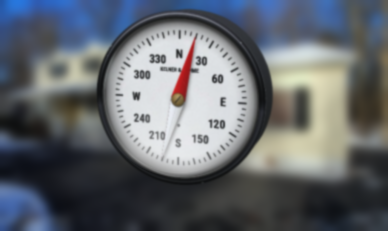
15 °
